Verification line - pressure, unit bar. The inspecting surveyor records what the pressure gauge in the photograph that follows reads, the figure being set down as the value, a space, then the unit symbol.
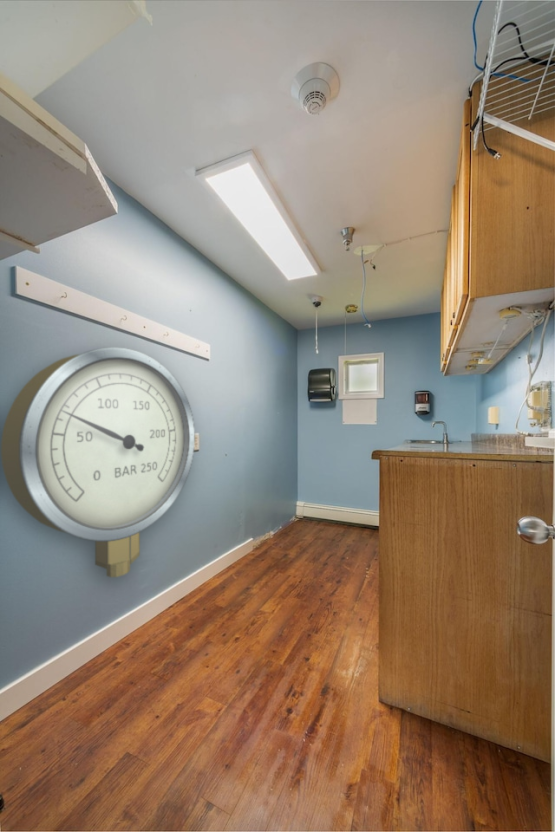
65 bar
